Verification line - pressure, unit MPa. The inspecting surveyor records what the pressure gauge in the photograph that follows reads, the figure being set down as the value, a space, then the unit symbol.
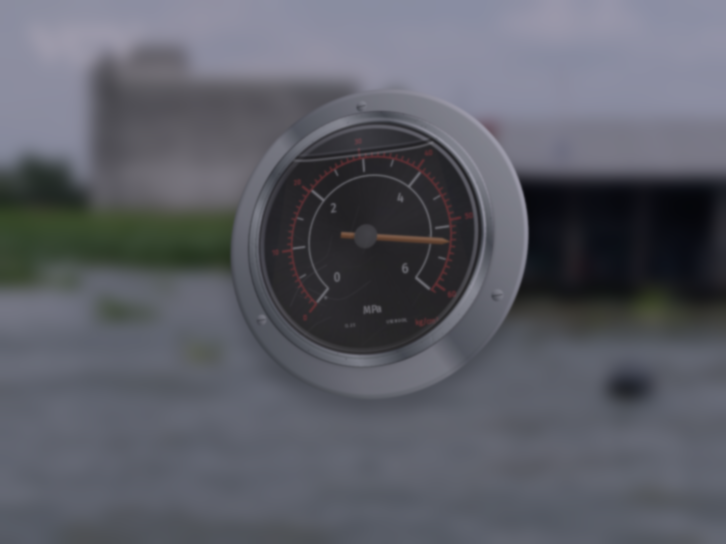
5.25 MPa
